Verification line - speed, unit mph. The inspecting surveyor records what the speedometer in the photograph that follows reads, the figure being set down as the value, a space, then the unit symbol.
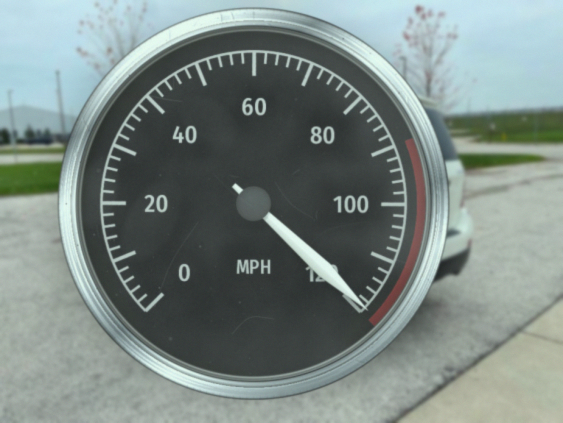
119 mph
